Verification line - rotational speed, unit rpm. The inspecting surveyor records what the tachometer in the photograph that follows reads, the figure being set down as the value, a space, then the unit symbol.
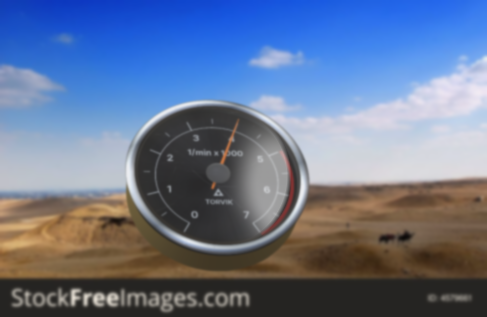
4000 rpm
